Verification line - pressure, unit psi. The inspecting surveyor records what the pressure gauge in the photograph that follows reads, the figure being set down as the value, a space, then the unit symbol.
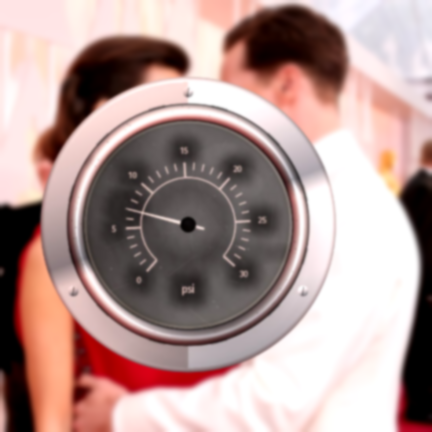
7 psi
